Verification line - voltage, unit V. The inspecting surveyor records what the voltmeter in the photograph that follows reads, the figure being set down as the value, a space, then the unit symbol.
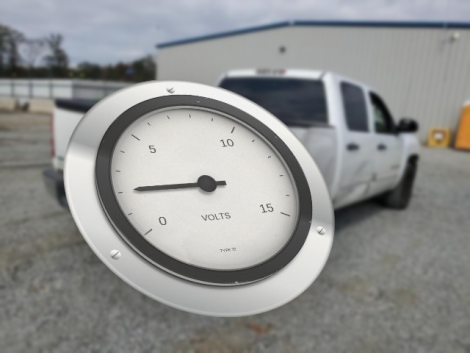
2 V
